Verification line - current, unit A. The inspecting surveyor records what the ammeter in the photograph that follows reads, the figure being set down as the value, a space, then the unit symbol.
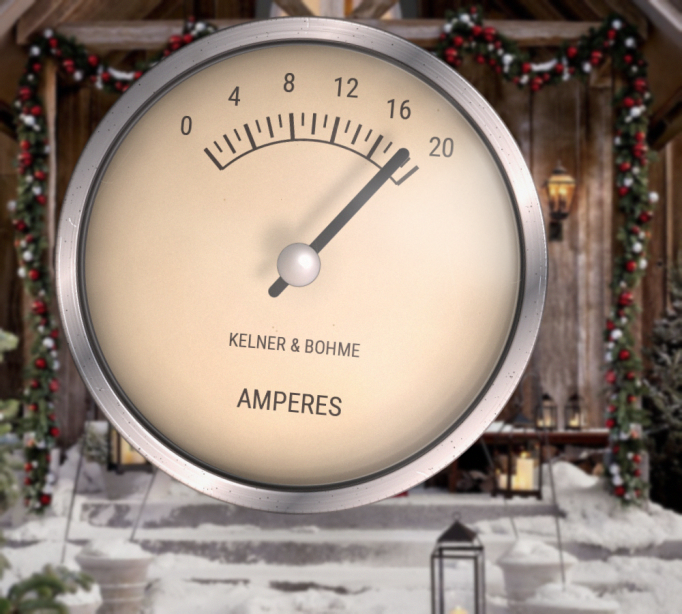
18.5 A
